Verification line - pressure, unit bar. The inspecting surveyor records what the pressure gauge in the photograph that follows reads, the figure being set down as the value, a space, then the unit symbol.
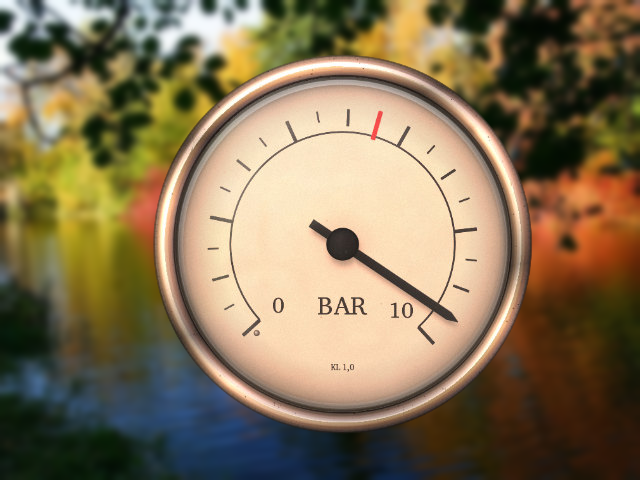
9.5 bar
